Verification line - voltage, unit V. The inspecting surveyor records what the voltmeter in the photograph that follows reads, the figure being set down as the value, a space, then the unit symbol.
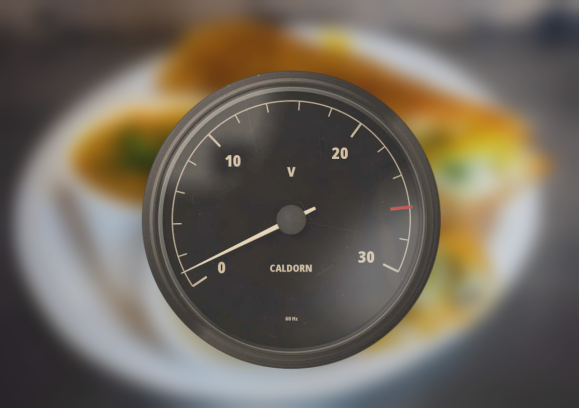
1 V
